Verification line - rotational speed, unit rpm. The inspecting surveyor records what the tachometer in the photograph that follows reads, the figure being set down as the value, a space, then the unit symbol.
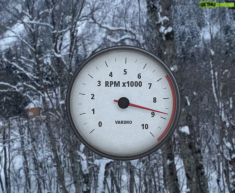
8750 rpm
